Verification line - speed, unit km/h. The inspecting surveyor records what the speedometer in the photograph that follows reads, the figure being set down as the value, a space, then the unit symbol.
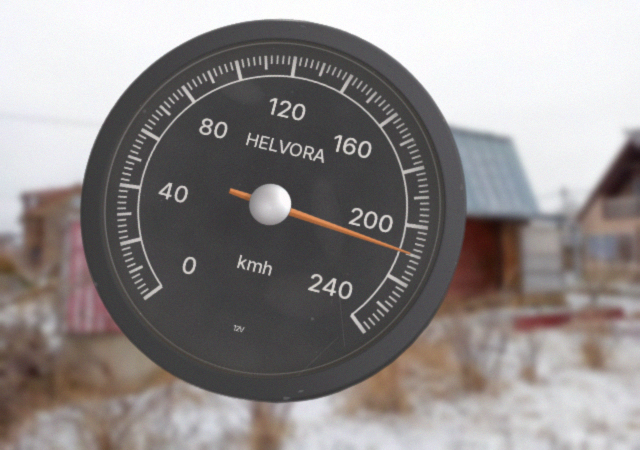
210 km/h
